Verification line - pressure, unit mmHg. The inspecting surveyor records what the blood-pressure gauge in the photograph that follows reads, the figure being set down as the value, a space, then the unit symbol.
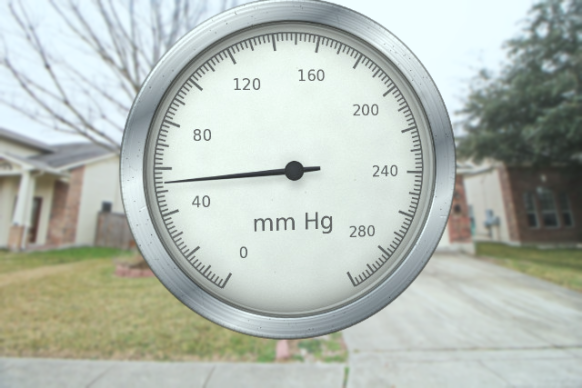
54 mmHg
